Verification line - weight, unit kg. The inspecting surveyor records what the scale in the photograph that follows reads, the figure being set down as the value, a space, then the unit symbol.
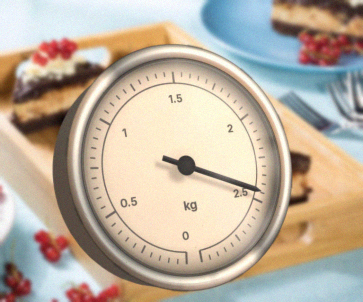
2.45 kg
